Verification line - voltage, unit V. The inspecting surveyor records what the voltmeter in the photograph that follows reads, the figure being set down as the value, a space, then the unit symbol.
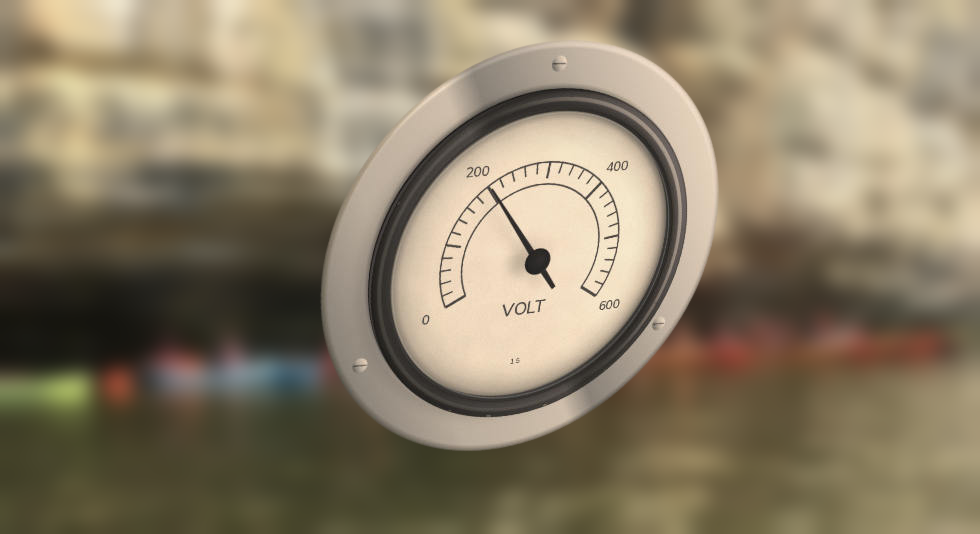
200 V
